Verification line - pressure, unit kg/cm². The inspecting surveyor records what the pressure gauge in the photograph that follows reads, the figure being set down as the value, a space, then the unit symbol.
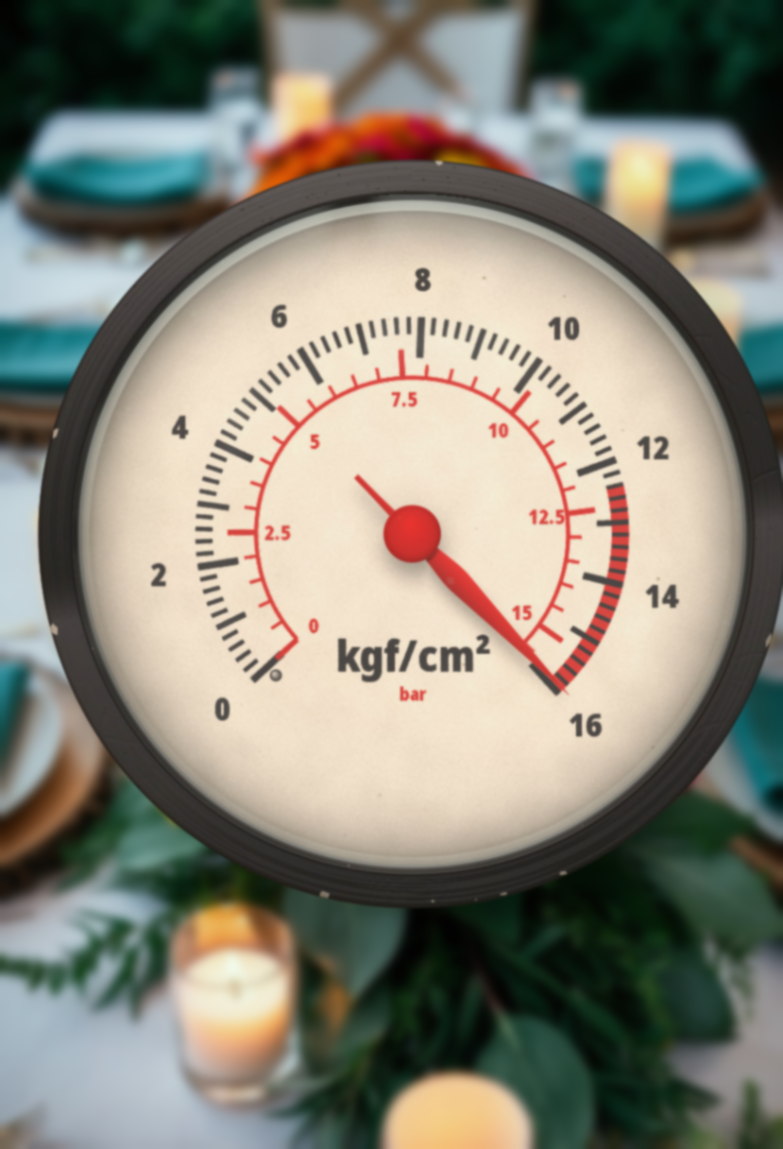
15.9 kg/cm²
